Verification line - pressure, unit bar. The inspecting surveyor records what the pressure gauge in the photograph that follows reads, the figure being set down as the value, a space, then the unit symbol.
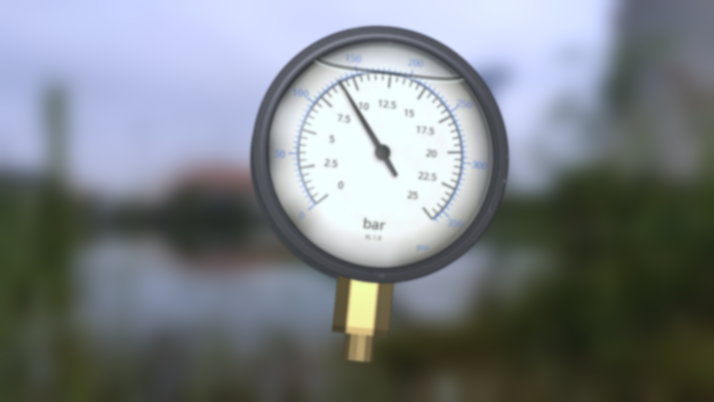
9 bar
